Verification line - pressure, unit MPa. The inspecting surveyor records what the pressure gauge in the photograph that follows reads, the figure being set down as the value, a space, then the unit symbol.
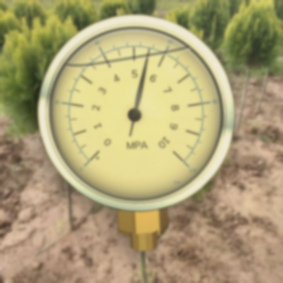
5.5 MPa
